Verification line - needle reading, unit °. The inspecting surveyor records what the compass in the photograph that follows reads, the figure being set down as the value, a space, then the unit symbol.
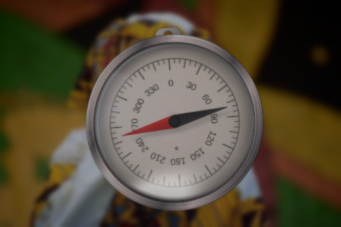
260 °
